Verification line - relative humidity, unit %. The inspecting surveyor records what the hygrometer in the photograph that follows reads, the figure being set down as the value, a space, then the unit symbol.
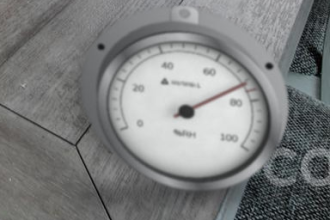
72 %
